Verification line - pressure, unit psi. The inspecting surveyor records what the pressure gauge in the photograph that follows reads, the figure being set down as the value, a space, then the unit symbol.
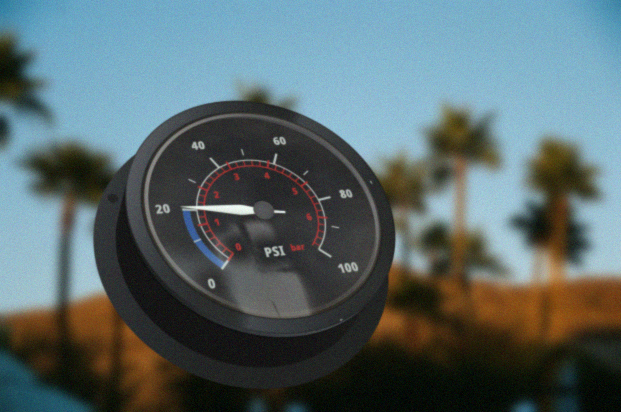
20 psi
